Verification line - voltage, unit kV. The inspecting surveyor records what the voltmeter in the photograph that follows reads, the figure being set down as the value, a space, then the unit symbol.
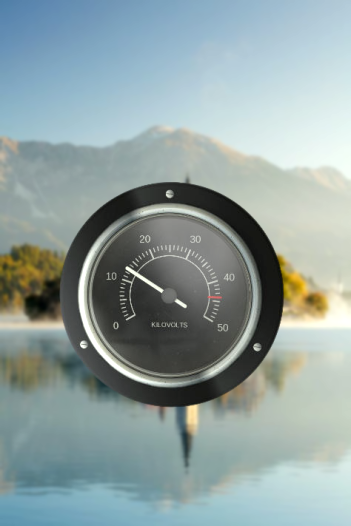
13 kV
